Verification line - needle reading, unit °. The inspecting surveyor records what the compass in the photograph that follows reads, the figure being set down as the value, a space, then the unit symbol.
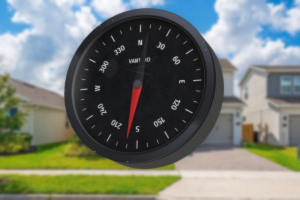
190 °
